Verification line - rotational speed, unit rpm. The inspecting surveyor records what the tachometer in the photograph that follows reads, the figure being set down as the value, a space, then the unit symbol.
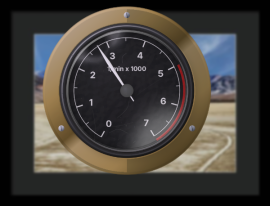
2750 rpm
